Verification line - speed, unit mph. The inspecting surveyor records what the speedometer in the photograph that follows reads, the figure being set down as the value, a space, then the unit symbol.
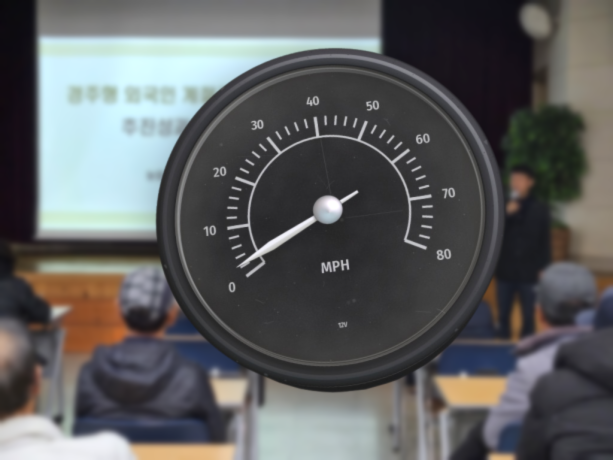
2 mph
